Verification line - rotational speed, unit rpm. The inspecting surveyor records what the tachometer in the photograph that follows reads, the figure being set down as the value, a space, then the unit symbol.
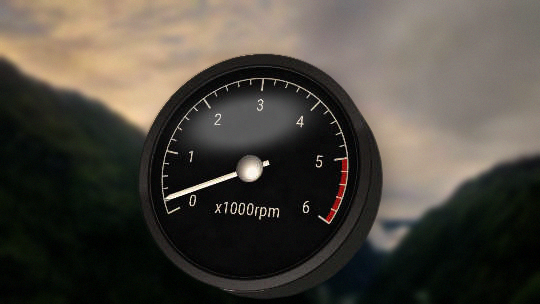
200 rpm
